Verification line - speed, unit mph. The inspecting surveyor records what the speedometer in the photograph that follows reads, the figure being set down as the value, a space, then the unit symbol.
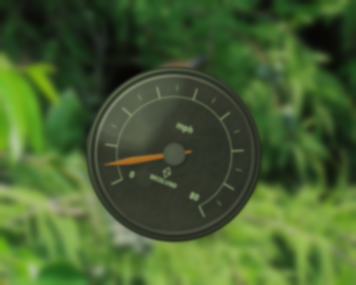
5 mph
